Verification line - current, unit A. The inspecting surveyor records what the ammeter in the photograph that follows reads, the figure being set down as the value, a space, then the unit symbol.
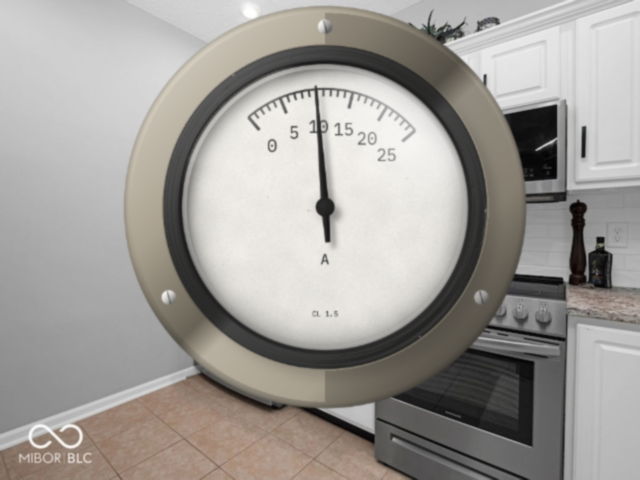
10 A
